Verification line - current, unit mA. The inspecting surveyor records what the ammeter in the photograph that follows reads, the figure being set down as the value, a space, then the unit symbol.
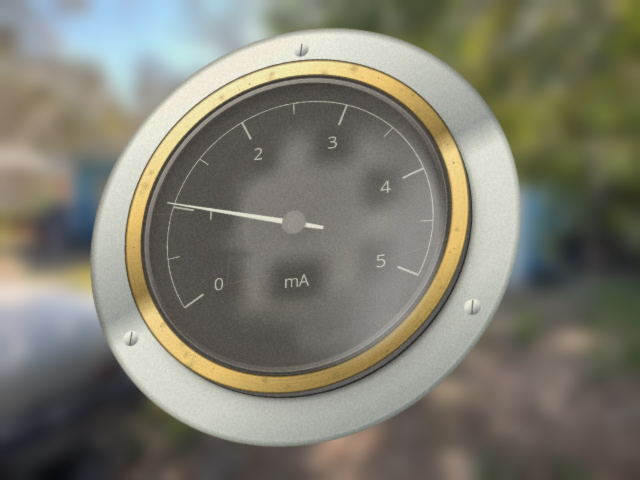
1 mA
